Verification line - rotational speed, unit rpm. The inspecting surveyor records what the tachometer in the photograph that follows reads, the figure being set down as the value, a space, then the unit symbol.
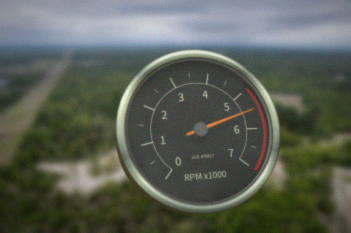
5500 rpm
